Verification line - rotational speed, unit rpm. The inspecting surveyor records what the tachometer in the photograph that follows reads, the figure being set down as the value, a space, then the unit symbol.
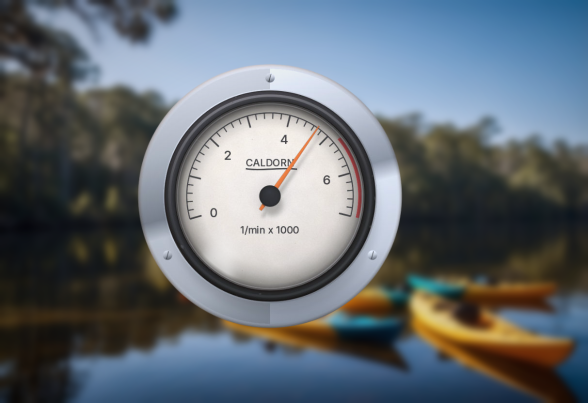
4700 rpm
